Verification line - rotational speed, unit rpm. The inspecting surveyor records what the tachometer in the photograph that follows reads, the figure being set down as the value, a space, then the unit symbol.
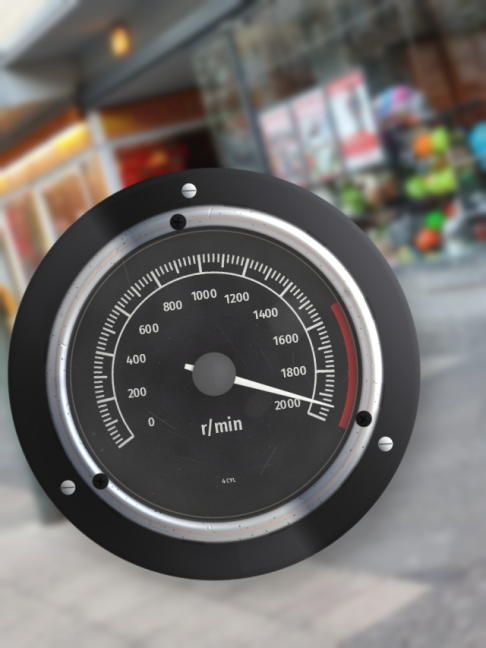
1940 rpm
